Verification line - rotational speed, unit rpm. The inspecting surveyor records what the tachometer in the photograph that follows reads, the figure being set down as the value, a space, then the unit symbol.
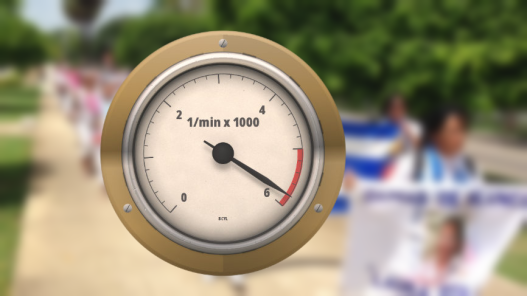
5800 rpm
